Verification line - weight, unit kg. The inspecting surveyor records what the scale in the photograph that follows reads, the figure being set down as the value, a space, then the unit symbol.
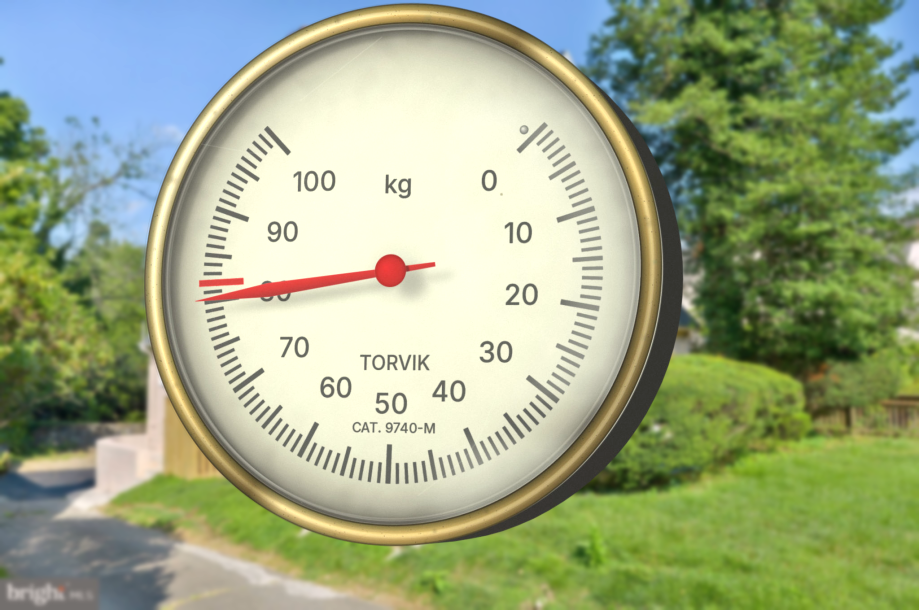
80 kg
